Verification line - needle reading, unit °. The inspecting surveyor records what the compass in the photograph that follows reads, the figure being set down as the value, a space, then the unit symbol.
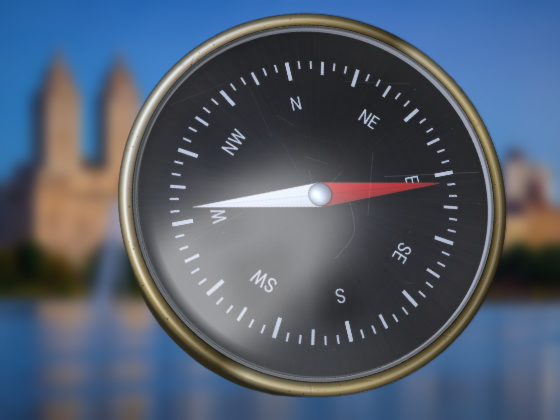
95 °
